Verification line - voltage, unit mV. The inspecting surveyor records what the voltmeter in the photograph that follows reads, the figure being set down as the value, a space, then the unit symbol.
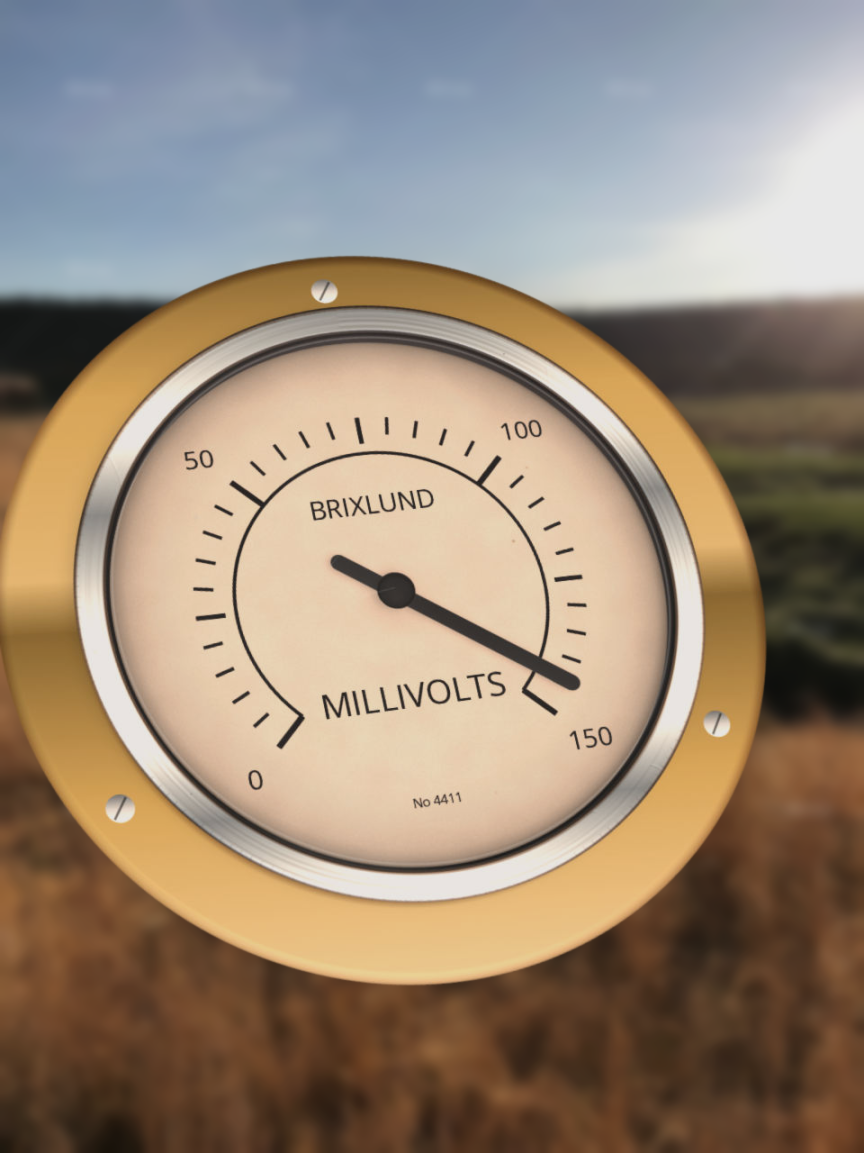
145 mV
